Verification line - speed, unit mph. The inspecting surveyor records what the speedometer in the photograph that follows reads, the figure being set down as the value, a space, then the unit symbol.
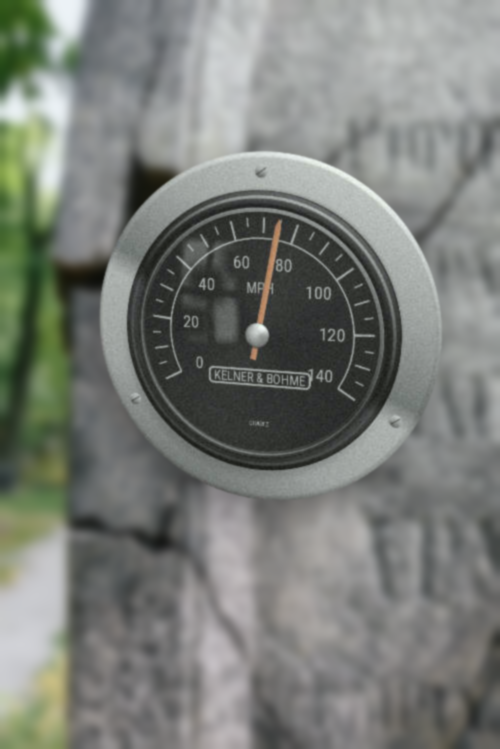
75 mph
